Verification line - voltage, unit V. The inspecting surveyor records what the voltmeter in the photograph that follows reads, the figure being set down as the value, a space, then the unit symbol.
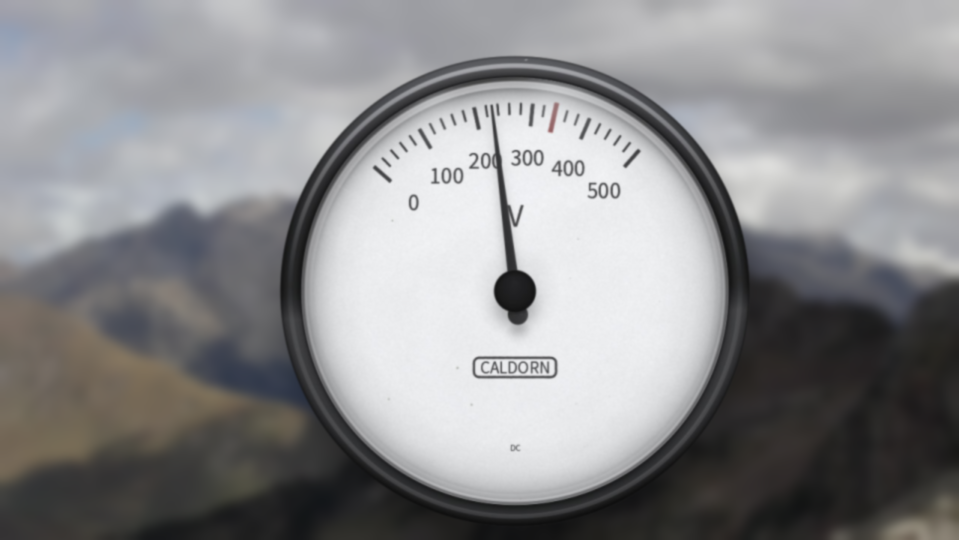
230 V
